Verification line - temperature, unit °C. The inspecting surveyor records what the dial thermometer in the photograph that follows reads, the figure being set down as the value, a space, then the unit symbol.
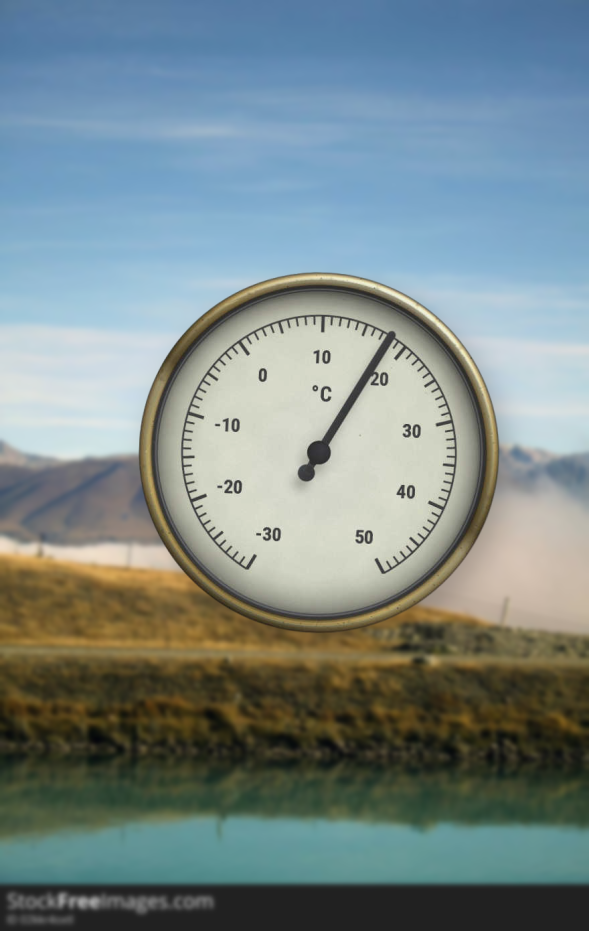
18 °C
